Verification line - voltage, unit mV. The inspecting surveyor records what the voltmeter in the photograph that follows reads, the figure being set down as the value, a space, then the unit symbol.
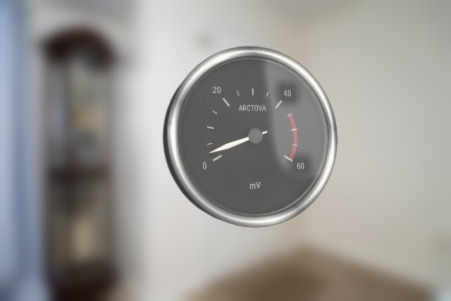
2.5 mV
